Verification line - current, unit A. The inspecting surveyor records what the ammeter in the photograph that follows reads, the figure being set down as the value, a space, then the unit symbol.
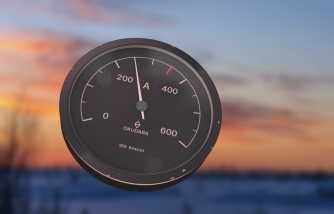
250 A
